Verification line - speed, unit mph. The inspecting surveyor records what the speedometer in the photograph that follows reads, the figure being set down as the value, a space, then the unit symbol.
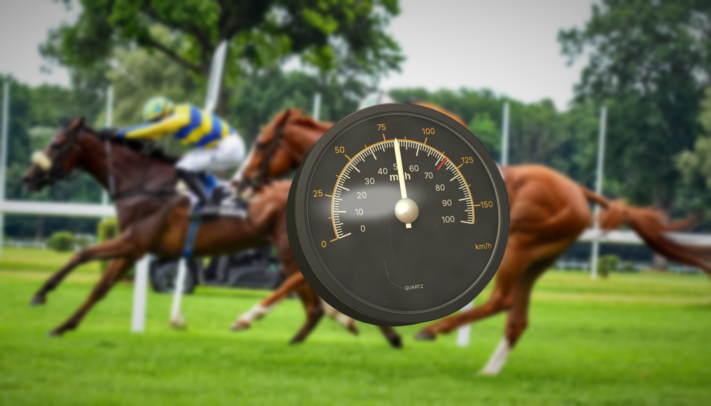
50 mph
